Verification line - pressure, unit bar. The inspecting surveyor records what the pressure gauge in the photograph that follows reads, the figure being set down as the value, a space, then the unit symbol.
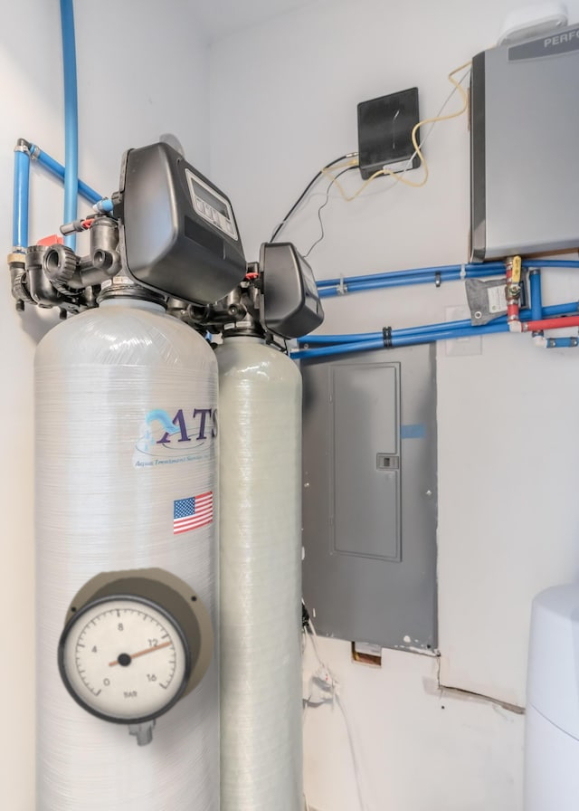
12.5 bar
